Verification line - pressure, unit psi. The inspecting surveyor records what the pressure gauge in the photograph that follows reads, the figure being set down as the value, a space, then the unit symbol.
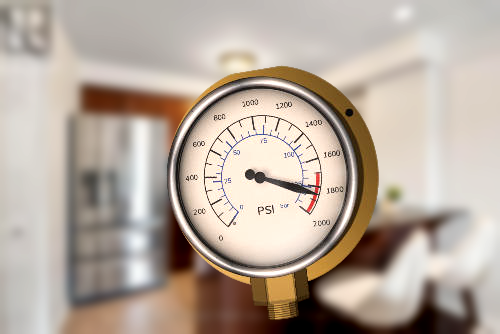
1850 psi
